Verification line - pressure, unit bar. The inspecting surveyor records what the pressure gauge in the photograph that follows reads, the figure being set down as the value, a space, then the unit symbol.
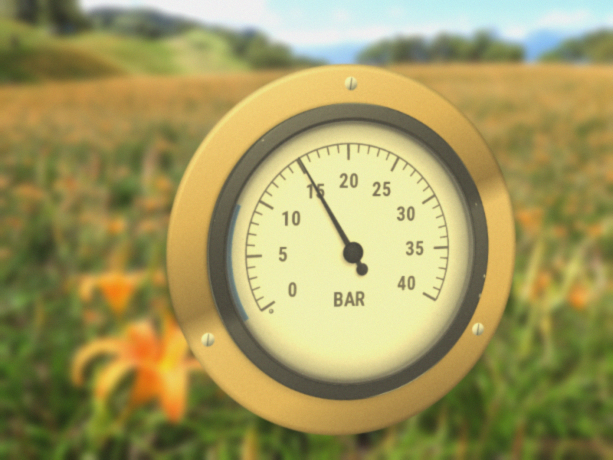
15 bar
